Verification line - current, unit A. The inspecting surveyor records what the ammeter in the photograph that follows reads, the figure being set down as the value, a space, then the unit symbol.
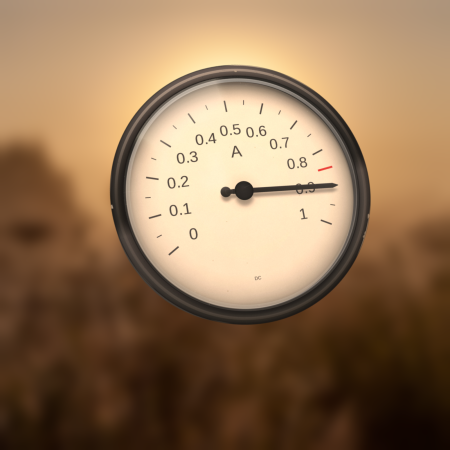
0.9 A
